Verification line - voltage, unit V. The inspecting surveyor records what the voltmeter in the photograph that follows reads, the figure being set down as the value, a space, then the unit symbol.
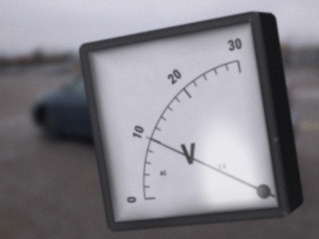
10 V
